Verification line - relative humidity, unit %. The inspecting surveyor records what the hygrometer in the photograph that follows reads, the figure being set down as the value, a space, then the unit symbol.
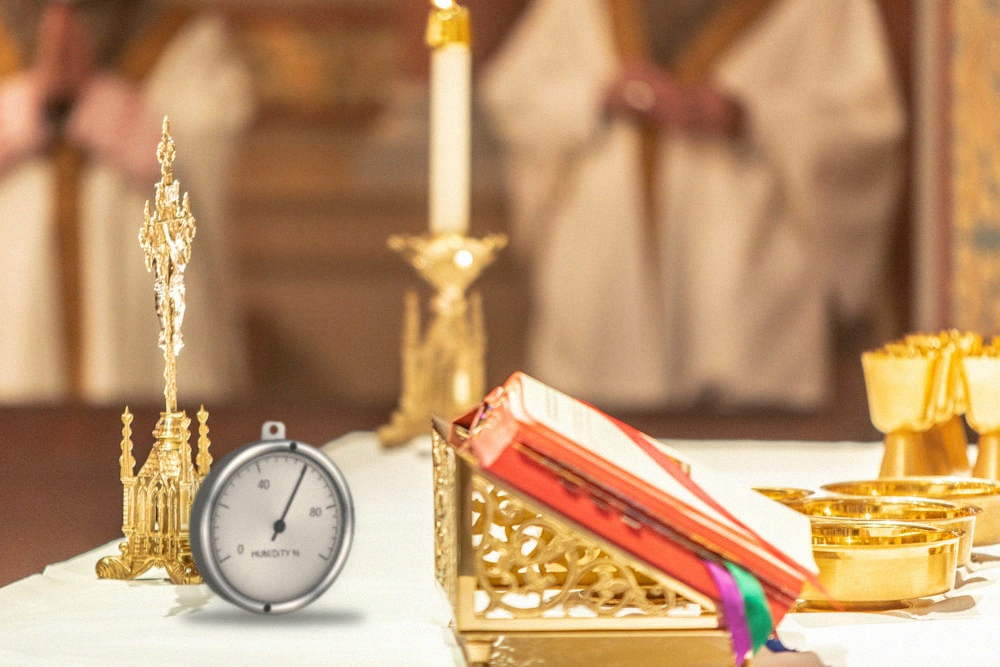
60 %
